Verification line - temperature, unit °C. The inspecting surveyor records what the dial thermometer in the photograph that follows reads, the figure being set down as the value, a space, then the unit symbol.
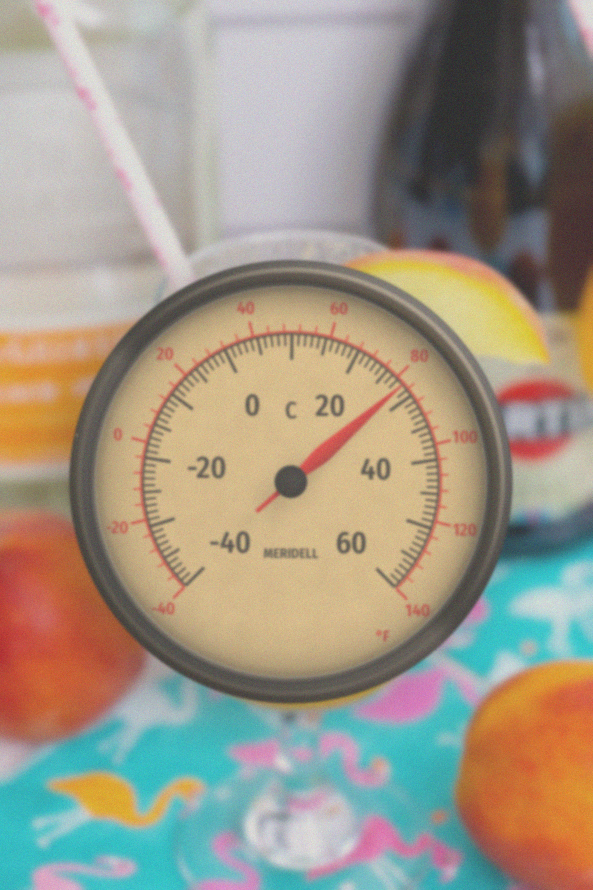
28 °C
